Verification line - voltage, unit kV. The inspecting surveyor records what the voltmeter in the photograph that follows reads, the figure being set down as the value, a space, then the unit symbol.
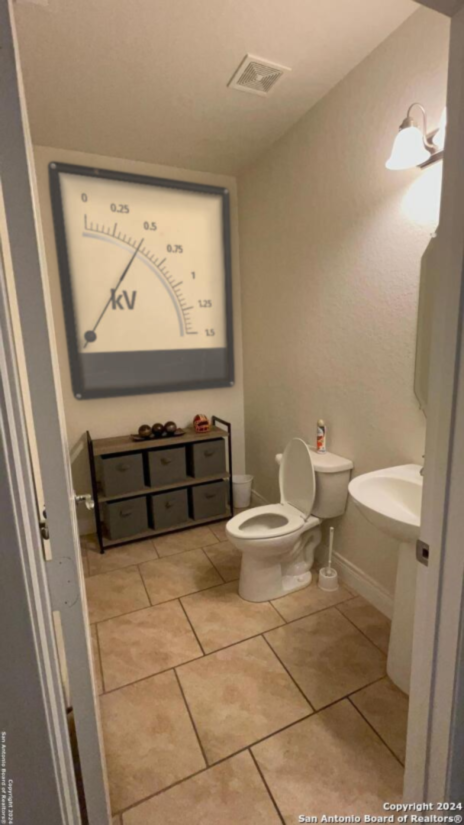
0.5 kV
